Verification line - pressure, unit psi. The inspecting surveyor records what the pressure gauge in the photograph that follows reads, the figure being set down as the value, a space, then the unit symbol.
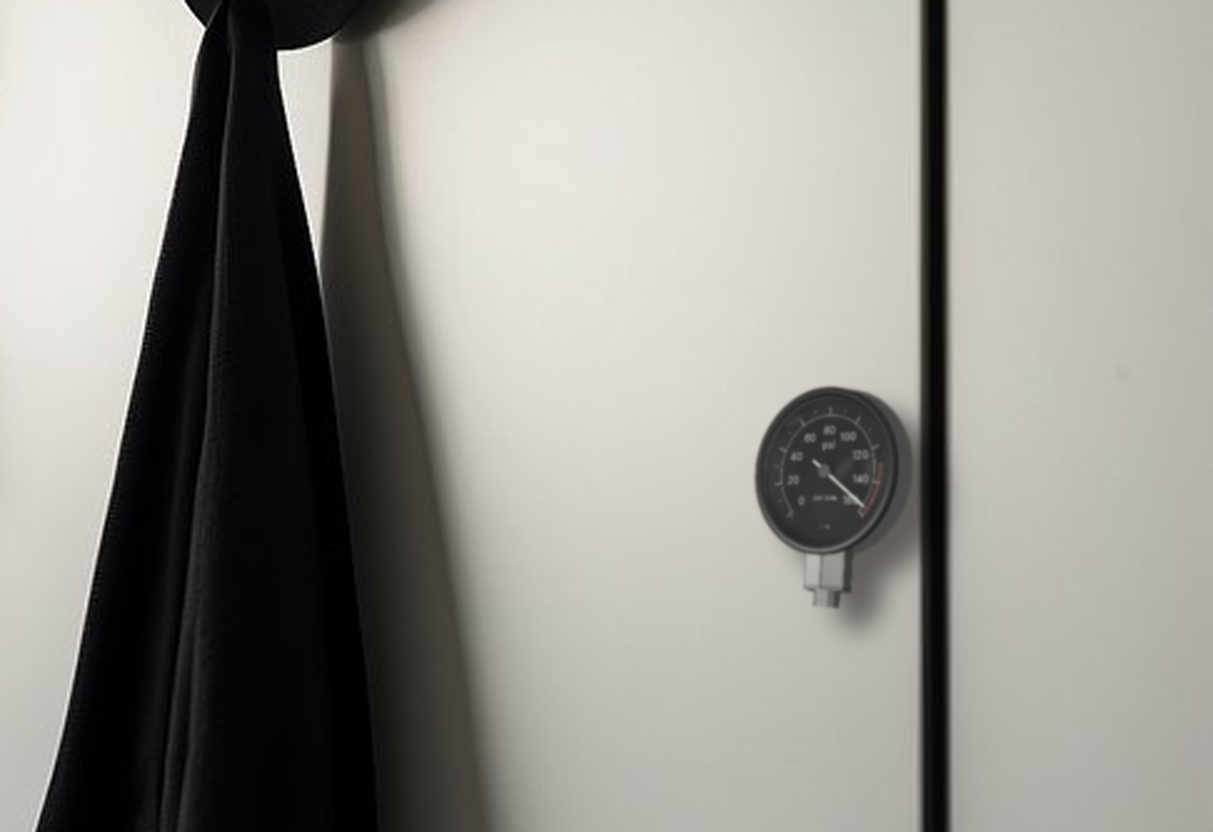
155 psi
